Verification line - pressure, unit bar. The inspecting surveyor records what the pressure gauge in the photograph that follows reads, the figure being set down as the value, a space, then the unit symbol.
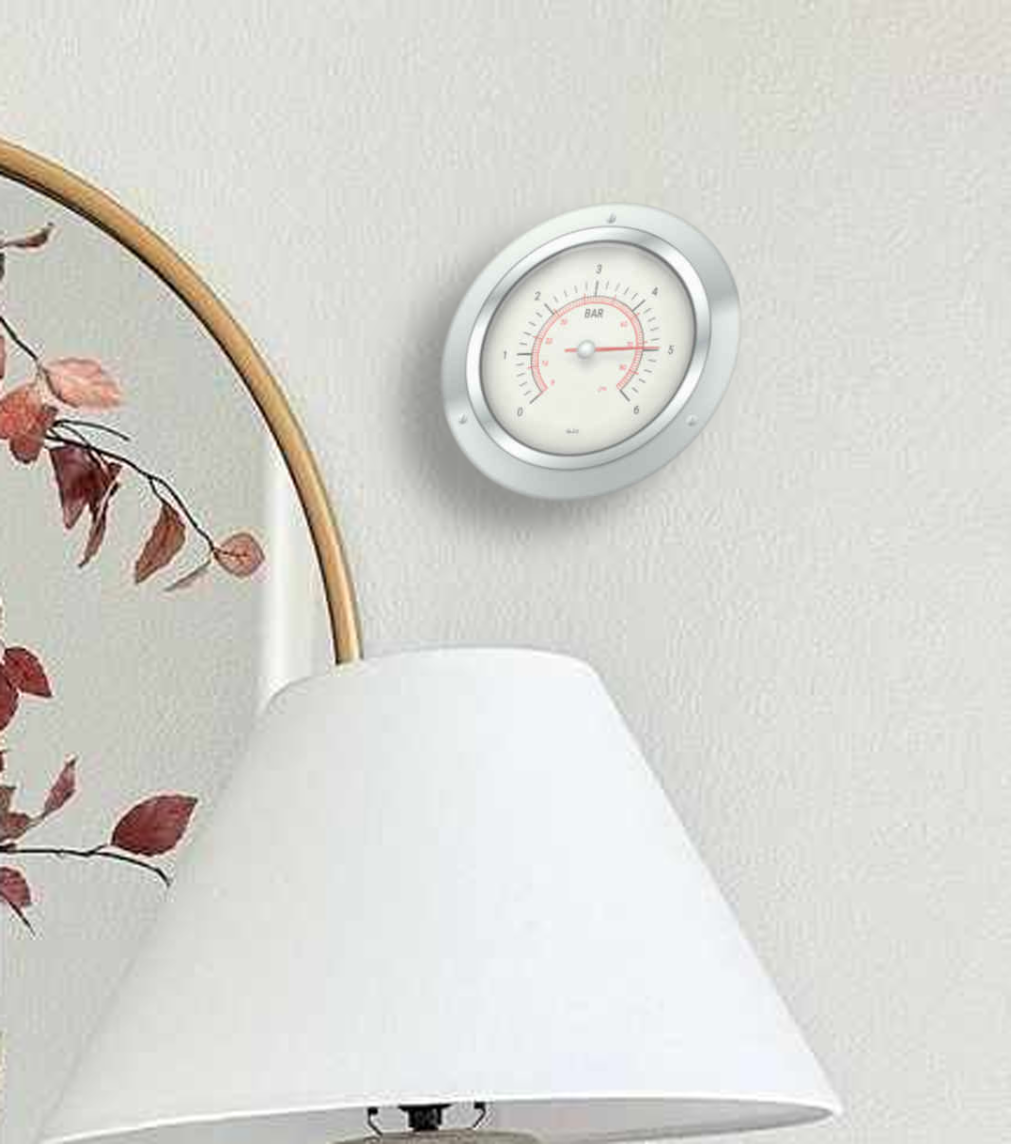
5 bar
